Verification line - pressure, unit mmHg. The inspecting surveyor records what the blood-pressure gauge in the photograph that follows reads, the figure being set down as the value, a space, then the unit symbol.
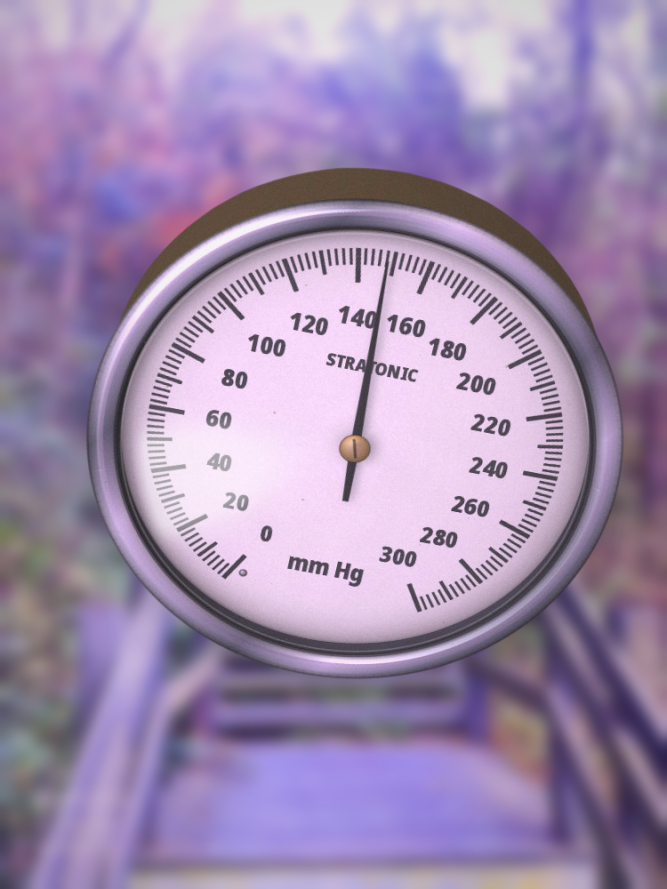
148 mmHg
